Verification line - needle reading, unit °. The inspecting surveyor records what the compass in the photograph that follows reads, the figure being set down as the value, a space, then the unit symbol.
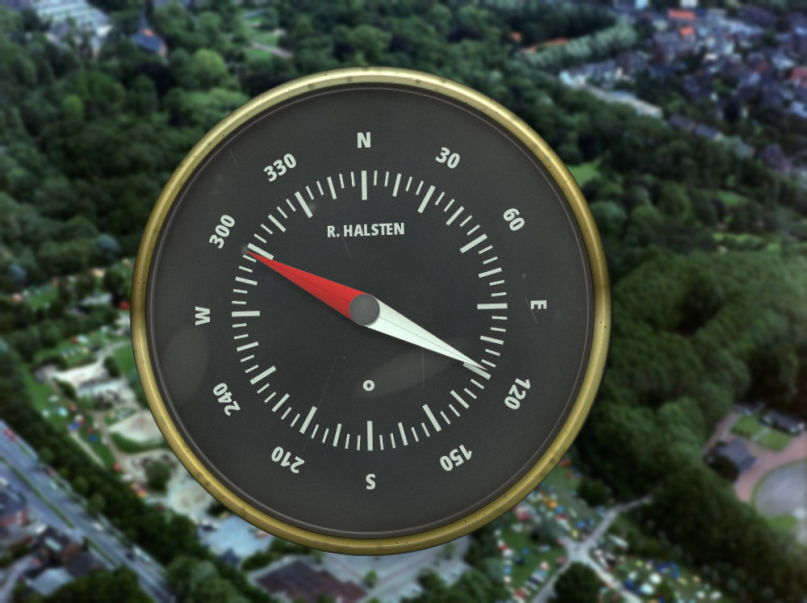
297.5 °
